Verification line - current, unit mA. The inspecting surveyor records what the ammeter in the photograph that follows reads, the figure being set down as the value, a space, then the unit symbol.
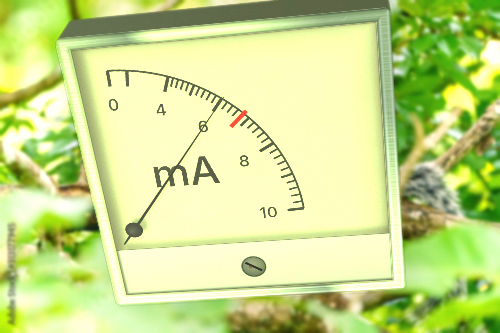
6 mA
